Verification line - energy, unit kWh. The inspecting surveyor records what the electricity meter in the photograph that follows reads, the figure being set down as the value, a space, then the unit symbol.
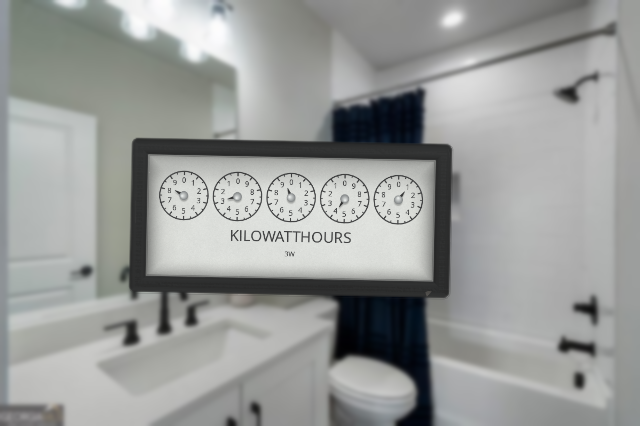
82941 kWh
